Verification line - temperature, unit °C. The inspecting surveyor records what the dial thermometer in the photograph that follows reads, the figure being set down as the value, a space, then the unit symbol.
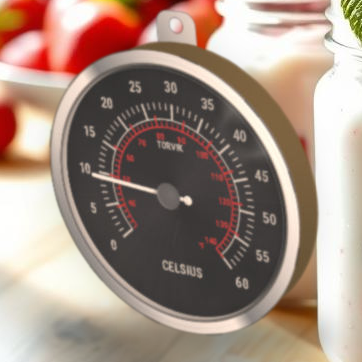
10 °C
